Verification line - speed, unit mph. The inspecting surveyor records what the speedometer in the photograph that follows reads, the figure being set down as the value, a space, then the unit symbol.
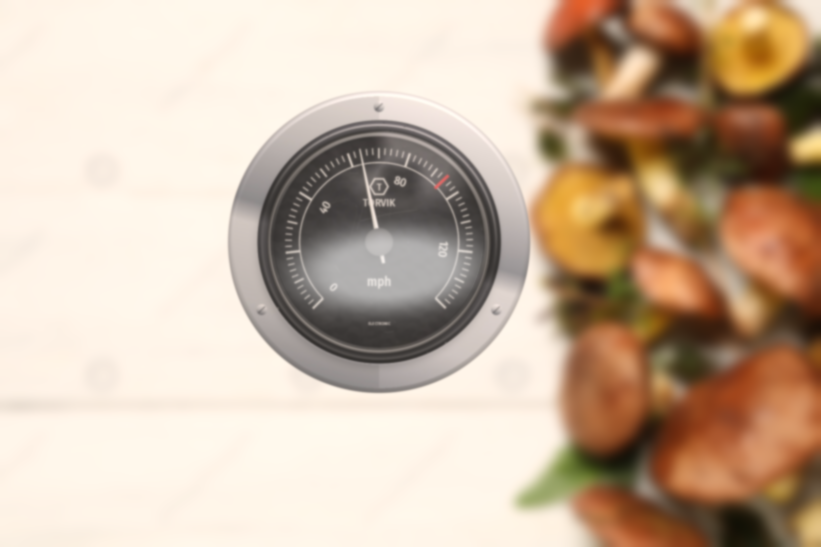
64 mph
